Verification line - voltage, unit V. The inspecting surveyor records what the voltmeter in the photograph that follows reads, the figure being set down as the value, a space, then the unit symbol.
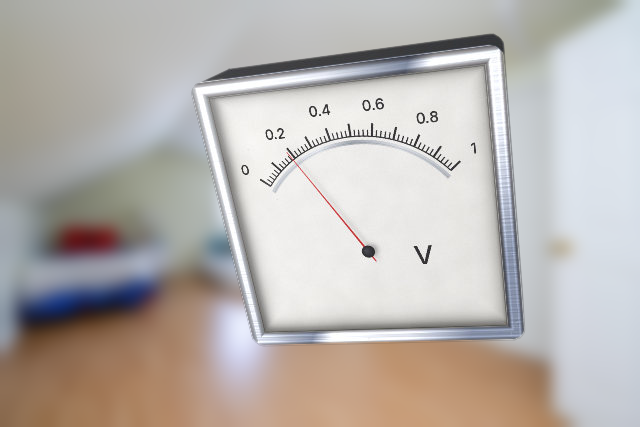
0.2 V
